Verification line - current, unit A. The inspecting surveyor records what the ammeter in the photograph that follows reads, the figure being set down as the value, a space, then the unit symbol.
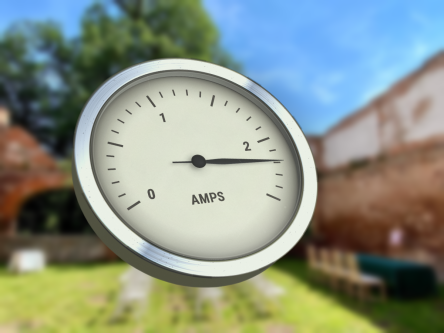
2.2 A
